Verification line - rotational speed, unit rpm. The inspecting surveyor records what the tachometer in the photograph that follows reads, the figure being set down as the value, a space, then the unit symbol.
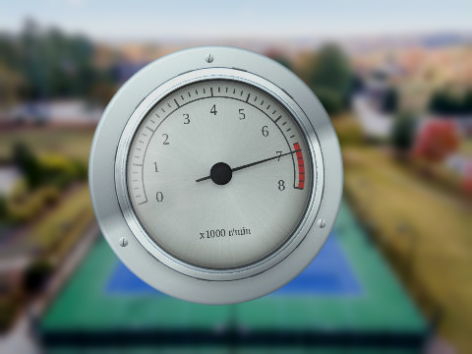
7000 rpm
